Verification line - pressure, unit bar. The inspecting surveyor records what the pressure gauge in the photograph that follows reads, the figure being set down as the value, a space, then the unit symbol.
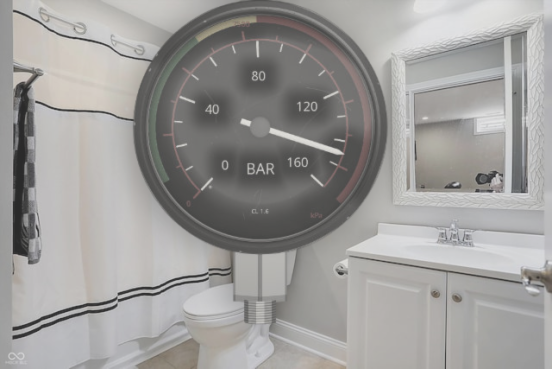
145 bar
